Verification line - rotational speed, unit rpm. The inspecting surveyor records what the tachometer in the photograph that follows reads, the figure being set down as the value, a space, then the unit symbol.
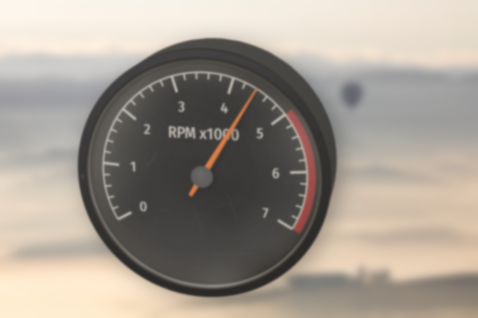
4400 rpm
